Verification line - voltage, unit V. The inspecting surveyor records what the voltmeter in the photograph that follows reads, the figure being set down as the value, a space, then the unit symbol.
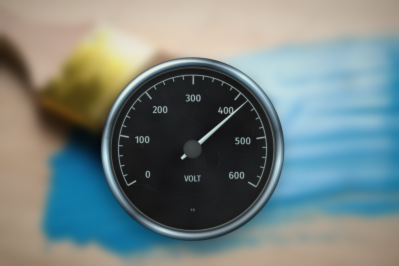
420 V
